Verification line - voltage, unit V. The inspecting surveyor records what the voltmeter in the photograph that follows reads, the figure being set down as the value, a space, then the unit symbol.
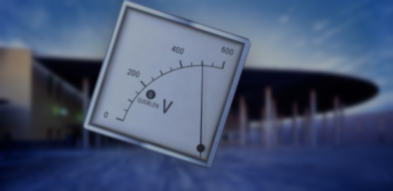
500 V
